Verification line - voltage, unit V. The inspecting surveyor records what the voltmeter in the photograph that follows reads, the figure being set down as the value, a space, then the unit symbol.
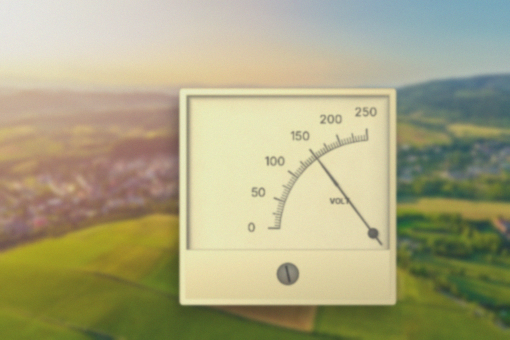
150 V
